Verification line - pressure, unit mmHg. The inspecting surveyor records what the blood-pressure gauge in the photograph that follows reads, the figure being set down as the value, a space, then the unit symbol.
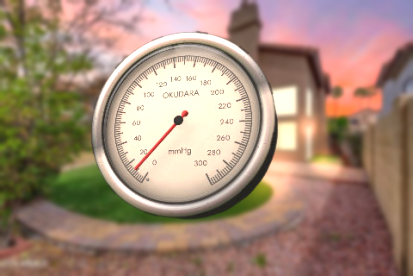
10 mmHg
